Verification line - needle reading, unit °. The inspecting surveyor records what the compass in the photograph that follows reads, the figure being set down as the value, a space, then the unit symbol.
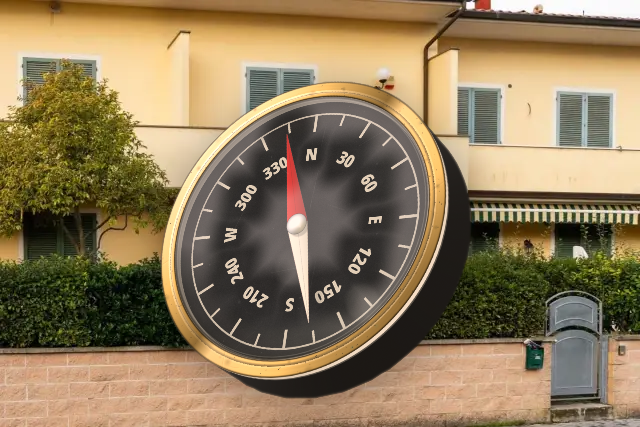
345 °
